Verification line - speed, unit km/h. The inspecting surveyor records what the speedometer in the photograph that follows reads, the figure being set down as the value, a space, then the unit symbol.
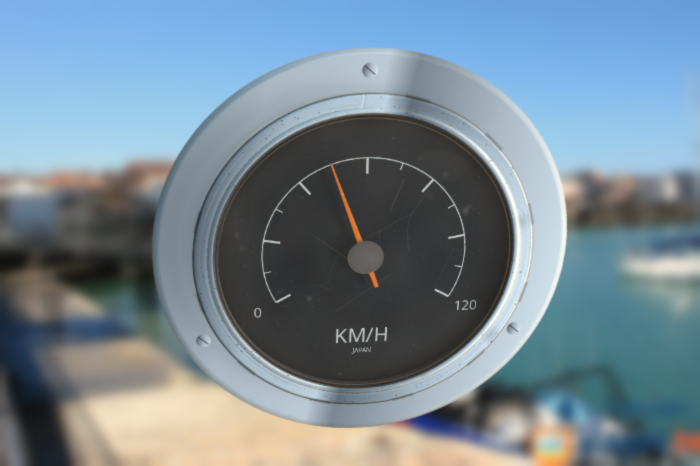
50 km/h
